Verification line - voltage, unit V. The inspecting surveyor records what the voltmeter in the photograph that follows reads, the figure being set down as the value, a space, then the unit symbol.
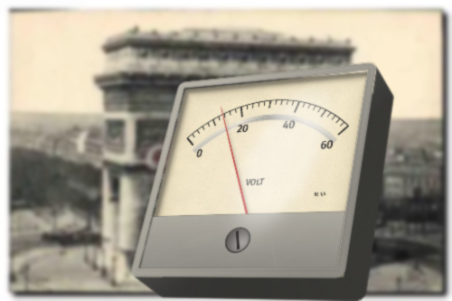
14 V
